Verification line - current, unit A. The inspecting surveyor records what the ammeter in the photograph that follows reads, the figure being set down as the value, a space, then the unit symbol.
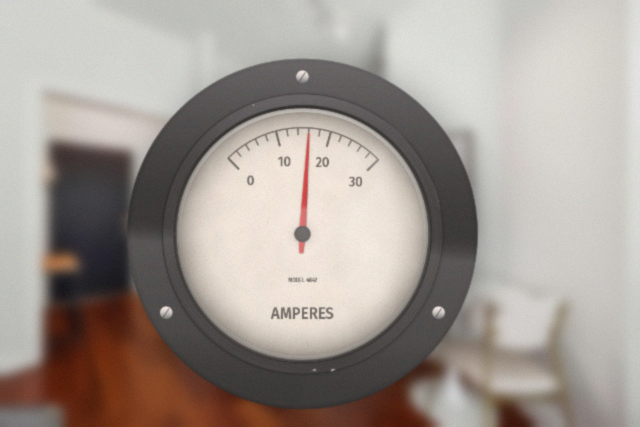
16 A
